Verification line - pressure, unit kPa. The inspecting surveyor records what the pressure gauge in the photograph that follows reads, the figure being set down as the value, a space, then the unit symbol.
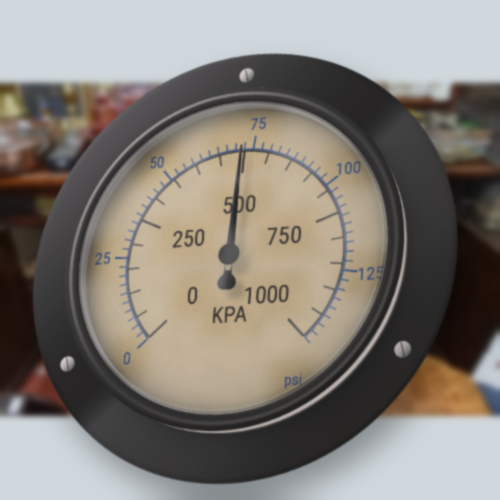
500 kPa
